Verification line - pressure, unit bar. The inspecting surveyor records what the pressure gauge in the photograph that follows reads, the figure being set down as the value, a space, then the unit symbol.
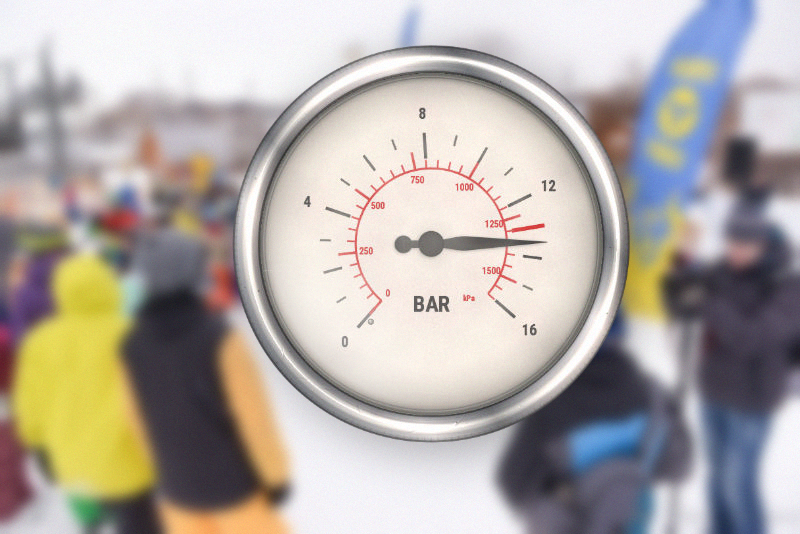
13.5 bar
